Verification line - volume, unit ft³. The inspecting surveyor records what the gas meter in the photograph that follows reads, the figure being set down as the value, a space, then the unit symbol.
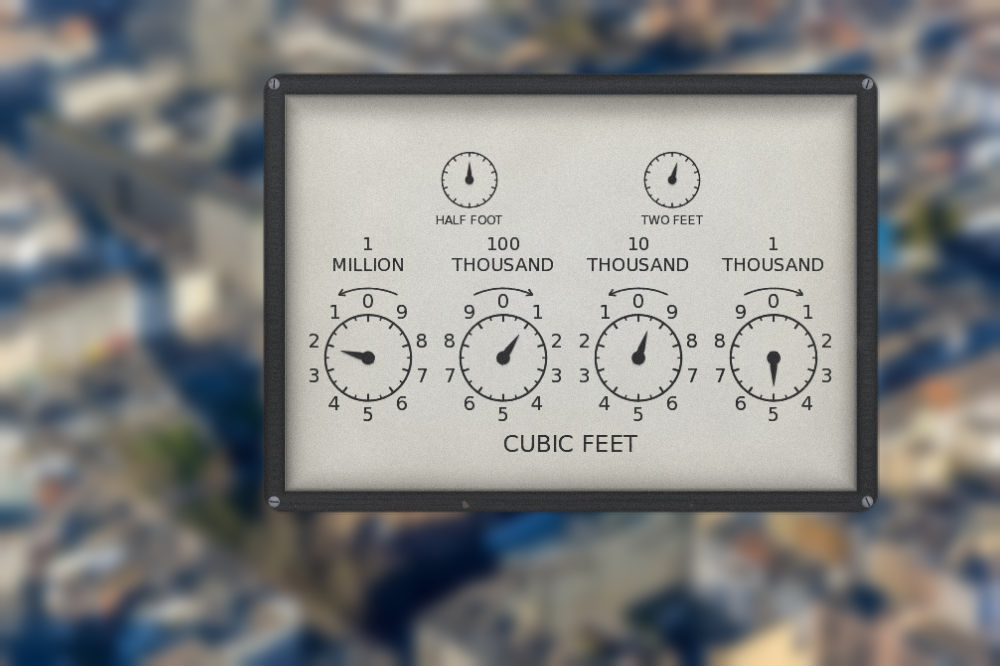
209500 ft³
